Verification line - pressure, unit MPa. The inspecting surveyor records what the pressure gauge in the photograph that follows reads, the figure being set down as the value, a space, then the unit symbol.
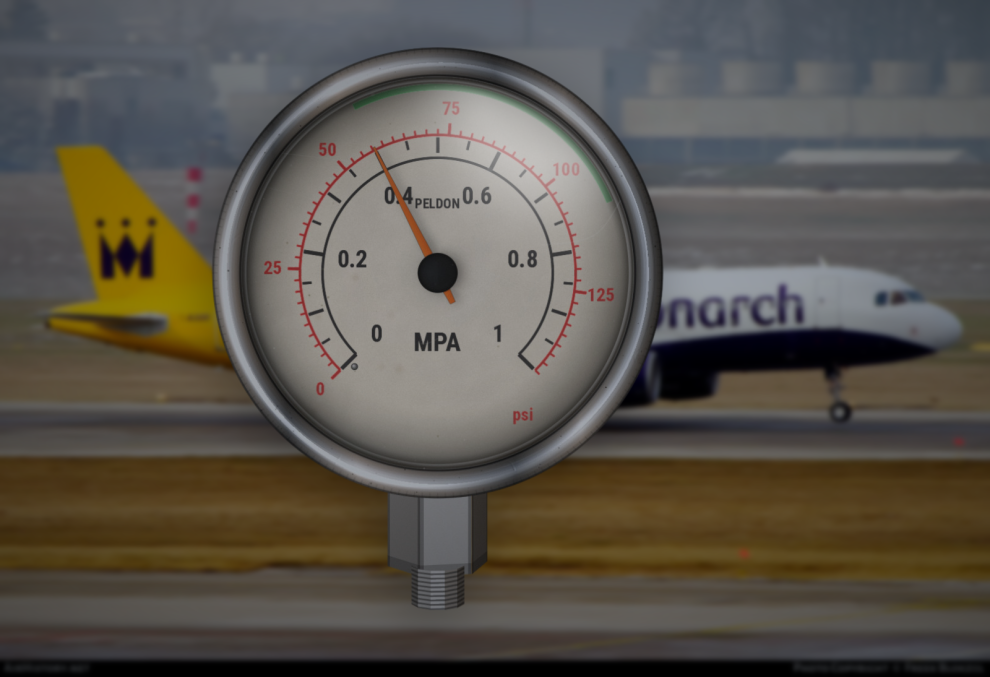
0.4 MPa
